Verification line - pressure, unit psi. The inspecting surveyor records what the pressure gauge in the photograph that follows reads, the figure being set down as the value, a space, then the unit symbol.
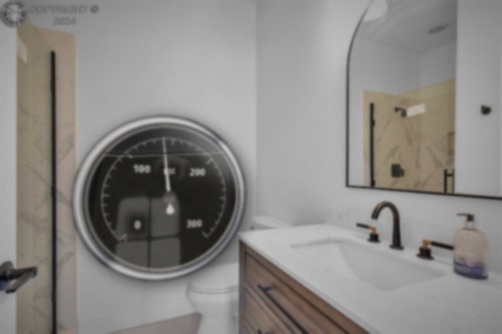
140 psi
